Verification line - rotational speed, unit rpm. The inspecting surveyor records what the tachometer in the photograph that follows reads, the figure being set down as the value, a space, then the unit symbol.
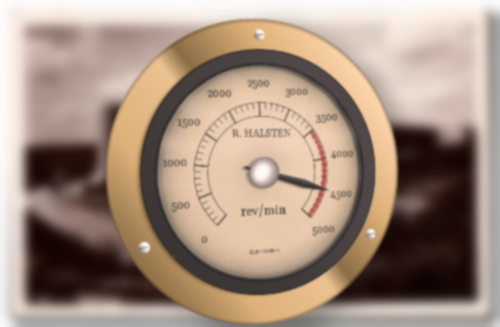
4500 rpm
